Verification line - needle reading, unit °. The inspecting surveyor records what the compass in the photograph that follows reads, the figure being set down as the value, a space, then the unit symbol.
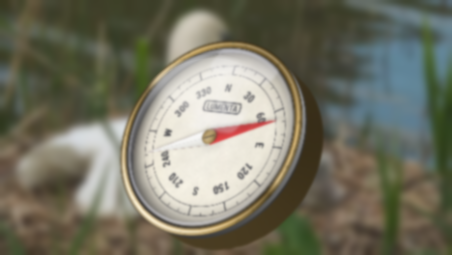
70 °
